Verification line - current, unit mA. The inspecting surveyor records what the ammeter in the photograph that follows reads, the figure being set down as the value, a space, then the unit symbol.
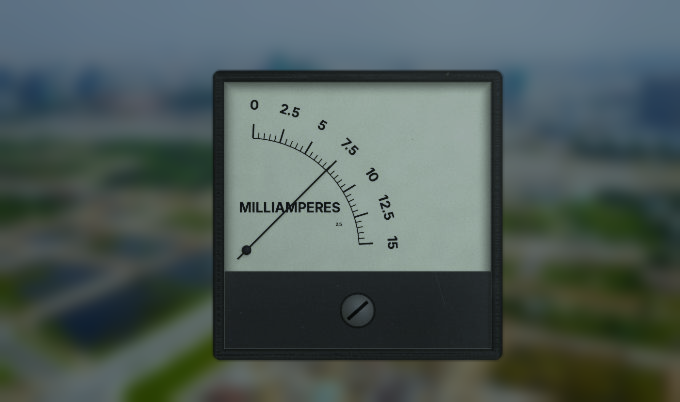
7.5 mA
